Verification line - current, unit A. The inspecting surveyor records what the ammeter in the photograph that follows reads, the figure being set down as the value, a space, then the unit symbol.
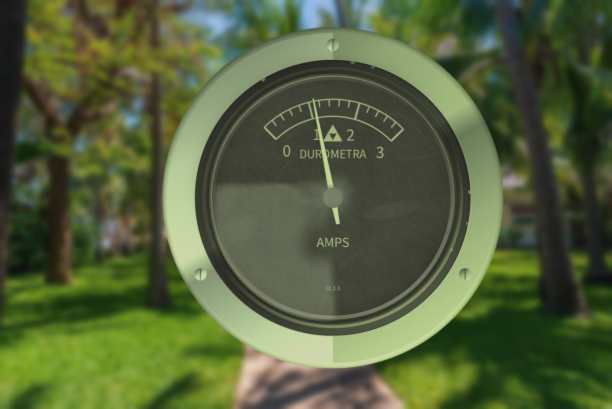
1.1 A
